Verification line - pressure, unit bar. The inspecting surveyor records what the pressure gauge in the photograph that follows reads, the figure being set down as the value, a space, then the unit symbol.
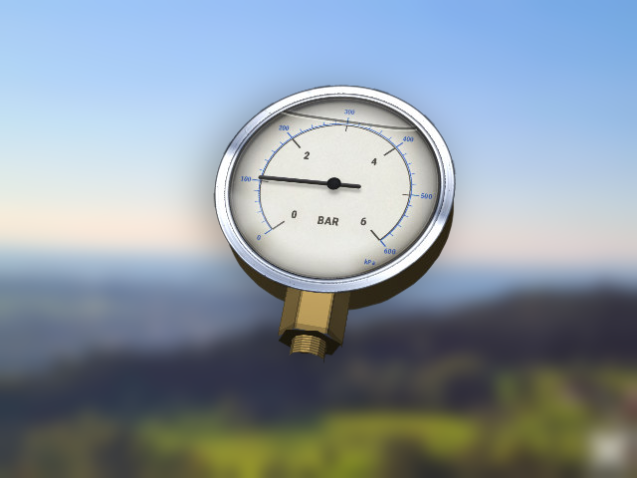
1 bar
